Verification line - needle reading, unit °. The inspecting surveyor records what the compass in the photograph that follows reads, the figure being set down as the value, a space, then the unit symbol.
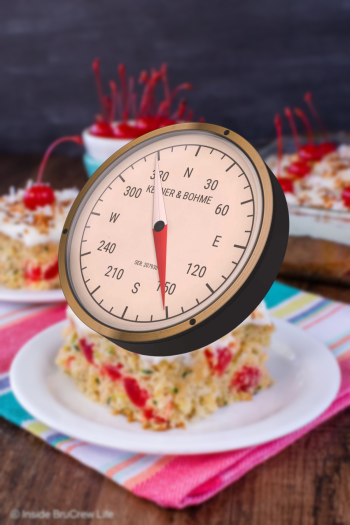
150 °
